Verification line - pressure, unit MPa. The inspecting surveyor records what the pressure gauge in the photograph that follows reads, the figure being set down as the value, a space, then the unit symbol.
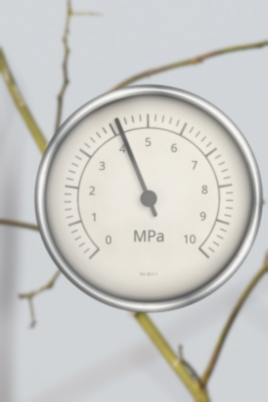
4.2 MPa
